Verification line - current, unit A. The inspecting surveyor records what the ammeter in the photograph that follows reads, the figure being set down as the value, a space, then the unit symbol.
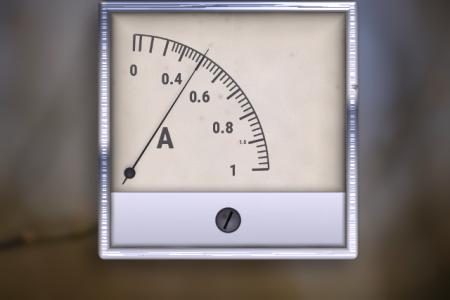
0.5 A
